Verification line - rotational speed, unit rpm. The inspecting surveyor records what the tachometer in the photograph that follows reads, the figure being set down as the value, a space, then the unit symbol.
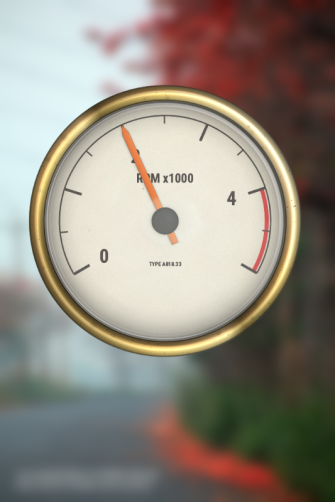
2000 rpm
